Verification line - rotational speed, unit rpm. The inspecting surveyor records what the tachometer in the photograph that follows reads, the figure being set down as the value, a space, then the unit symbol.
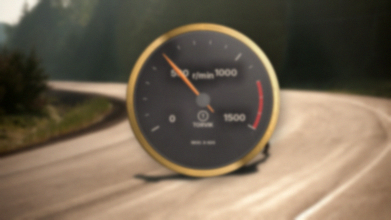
500 rpm
